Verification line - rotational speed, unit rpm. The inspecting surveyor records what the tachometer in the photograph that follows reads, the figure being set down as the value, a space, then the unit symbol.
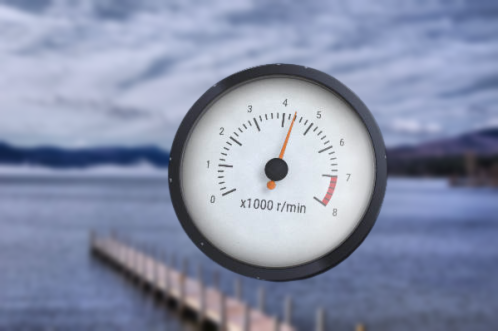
4400 rpm
